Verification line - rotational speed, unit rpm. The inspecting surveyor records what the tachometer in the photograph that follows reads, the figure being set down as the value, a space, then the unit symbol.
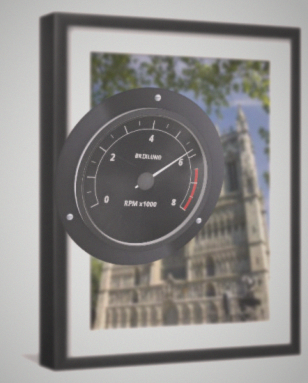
5750 rpm
